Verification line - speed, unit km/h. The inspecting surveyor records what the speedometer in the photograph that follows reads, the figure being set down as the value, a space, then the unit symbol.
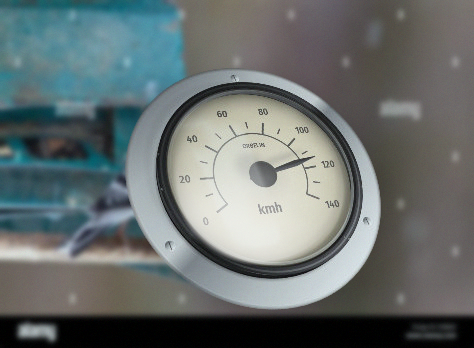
115 km/h
